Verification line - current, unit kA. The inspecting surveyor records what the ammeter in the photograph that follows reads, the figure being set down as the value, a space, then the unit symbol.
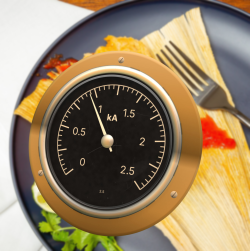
0.95 kA
